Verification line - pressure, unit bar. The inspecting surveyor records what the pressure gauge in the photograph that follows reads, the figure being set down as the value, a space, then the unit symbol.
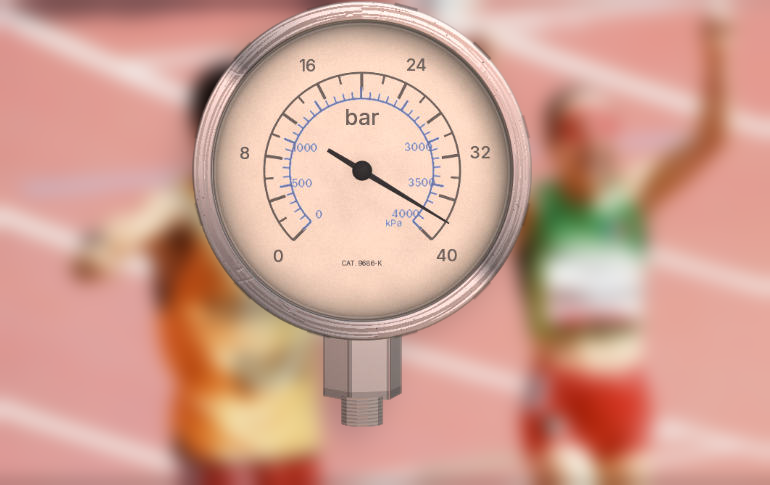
38 bar
